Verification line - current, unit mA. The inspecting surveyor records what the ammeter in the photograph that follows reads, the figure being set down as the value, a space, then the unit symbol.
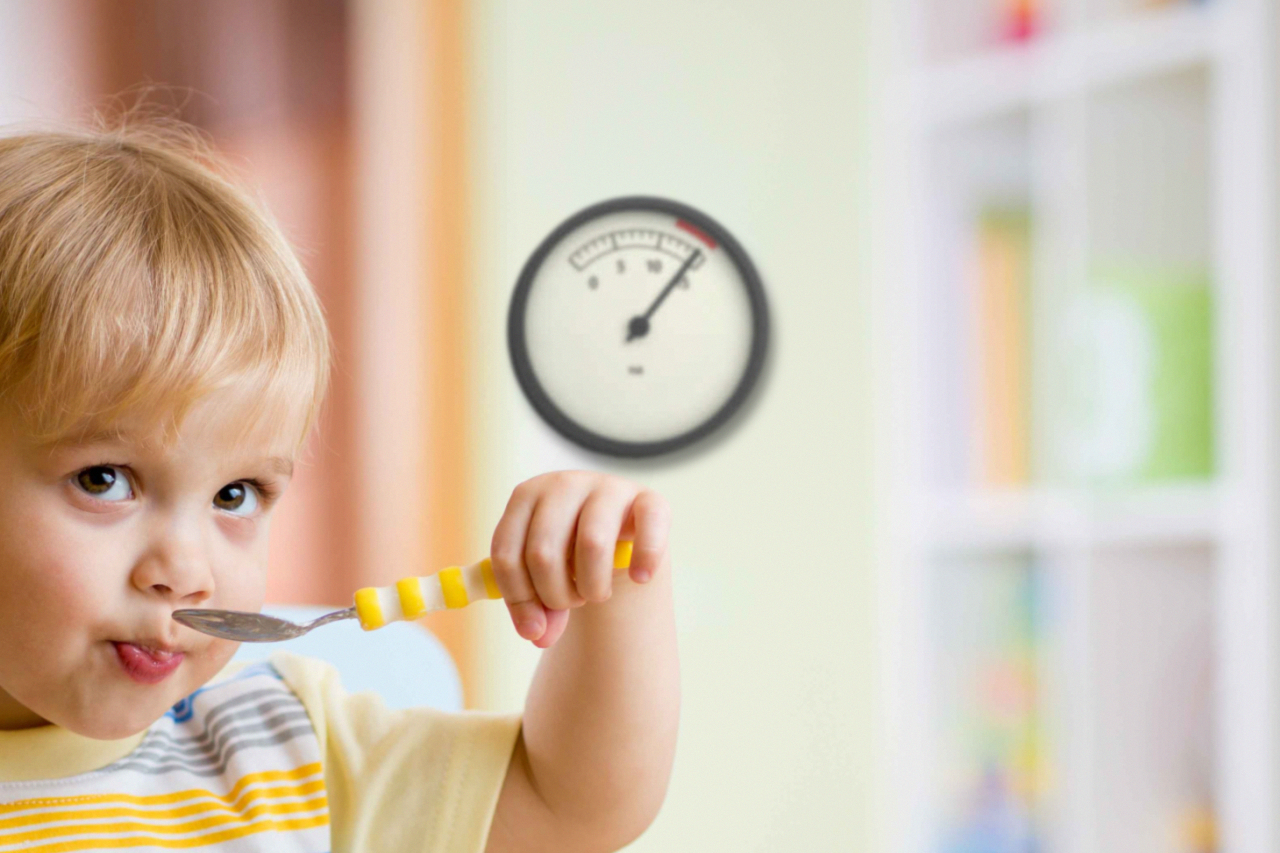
14 mA
